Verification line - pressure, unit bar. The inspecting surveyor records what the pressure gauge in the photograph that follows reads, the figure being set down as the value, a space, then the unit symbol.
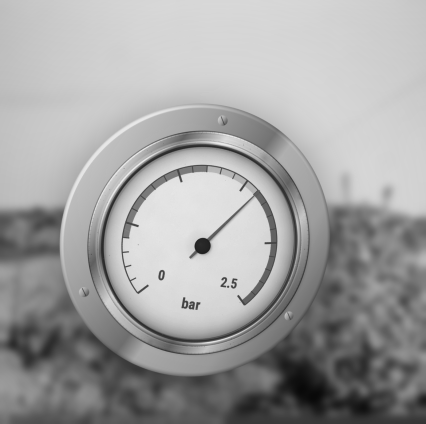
1.6 bar
